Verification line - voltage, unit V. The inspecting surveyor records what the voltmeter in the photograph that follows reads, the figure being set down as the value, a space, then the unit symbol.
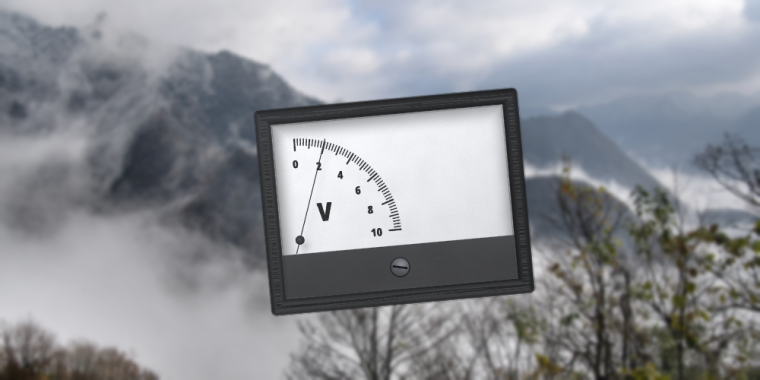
2 V
